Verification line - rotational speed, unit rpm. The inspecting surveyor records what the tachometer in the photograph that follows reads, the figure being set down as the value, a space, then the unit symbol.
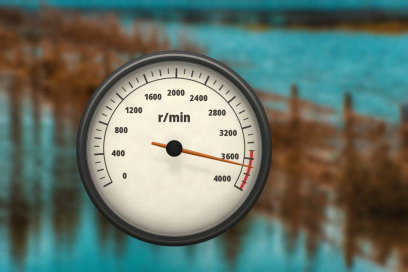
3700 rpm
